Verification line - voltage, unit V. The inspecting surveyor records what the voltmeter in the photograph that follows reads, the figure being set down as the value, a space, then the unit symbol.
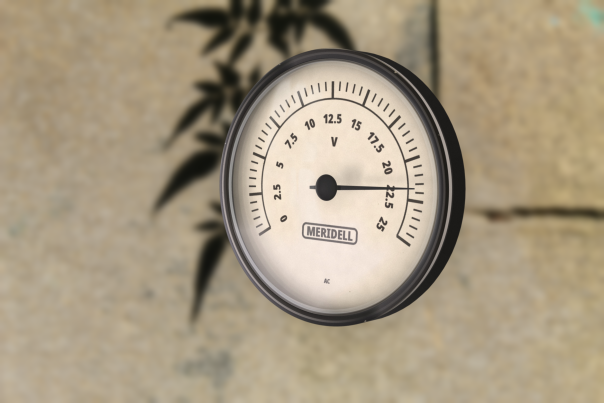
21.75 V
